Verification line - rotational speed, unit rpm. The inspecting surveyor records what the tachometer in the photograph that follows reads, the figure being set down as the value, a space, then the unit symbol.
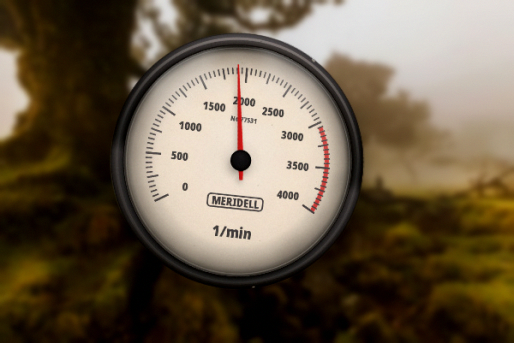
1900 rpm
